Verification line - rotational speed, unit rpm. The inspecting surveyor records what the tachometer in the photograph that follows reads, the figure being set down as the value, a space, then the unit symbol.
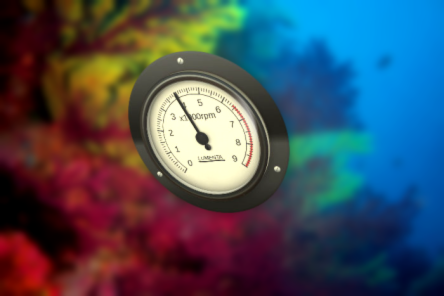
4000 rpm
